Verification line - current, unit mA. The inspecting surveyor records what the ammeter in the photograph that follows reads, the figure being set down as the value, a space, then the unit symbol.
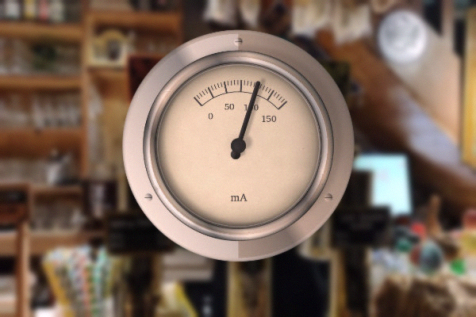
100 mA
